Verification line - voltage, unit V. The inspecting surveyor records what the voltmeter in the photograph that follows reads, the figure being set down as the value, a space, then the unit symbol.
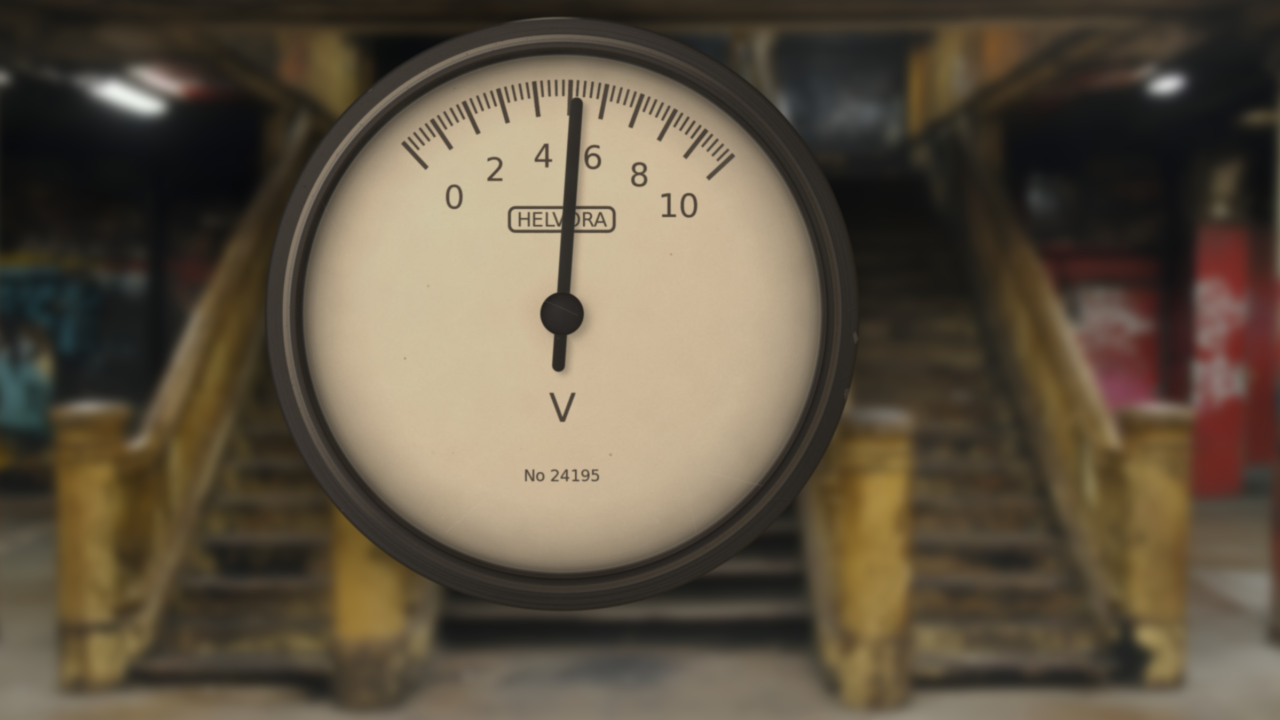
5.2 V
